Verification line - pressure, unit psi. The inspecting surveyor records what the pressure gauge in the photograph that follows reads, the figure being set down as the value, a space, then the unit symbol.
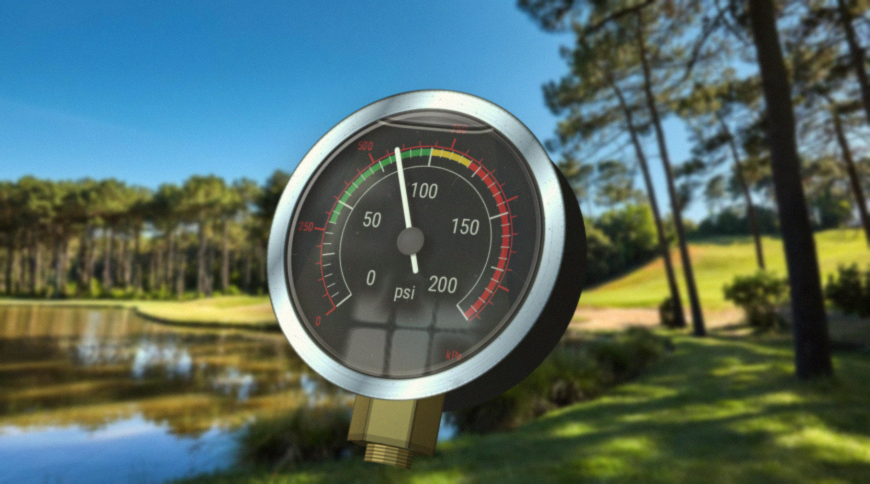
85 psi
